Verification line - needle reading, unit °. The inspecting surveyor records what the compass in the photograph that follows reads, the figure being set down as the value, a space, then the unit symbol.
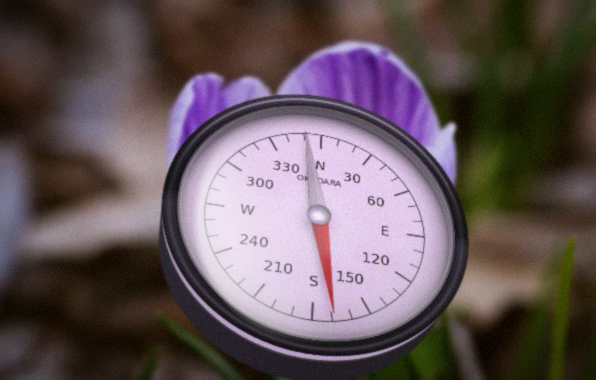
170 °
